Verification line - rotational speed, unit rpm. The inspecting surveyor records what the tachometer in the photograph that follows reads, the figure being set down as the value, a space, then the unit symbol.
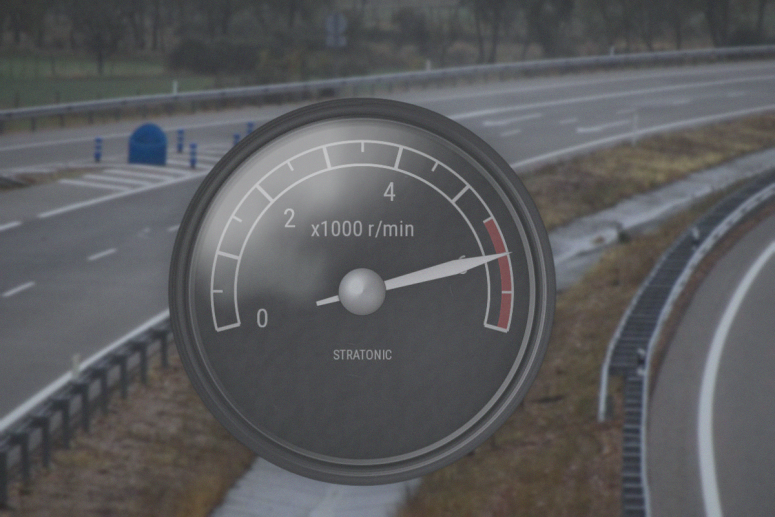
6000 rpm
